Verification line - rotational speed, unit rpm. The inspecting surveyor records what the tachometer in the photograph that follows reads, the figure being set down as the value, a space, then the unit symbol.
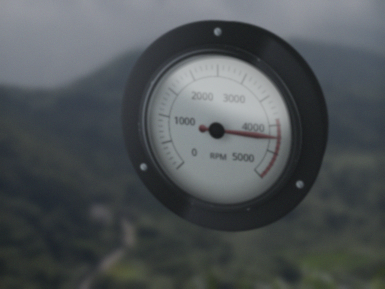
4200 rpm
